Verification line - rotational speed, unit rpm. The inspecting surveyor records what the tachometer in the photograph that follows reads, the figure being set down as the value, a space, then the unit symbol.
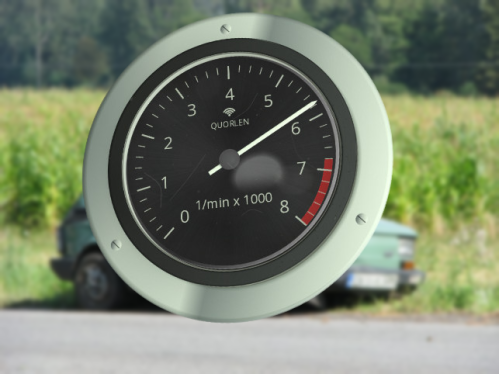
5800 rpm
